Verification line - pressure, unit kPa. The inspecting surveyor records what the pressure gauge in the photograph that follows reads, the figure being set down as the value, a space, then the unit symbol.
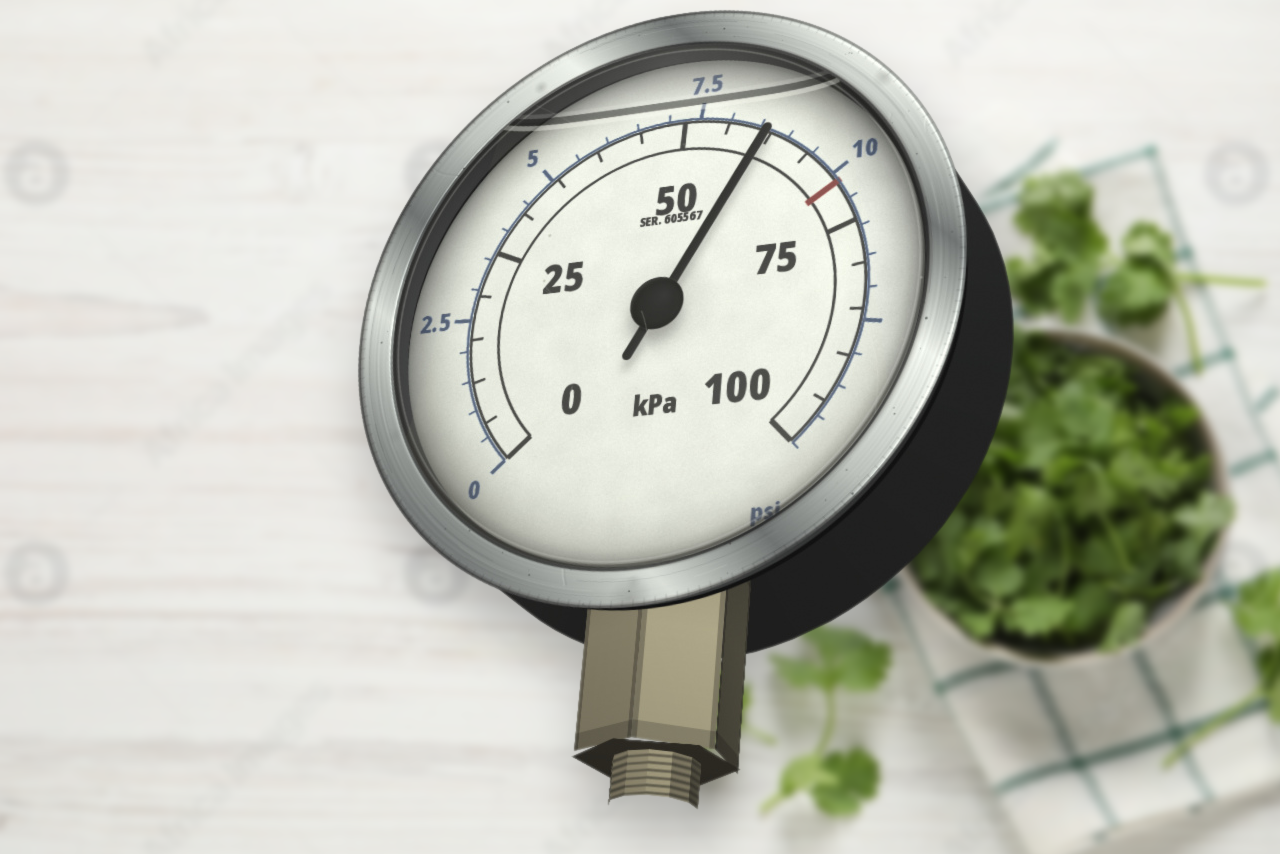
60 kPa
